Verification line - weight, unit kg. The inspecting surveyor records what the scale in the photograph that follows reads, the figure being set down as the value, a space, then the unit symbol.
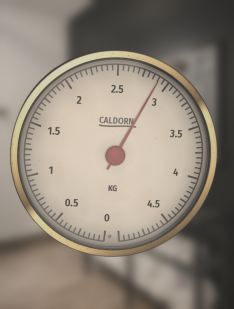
2.9 kg
